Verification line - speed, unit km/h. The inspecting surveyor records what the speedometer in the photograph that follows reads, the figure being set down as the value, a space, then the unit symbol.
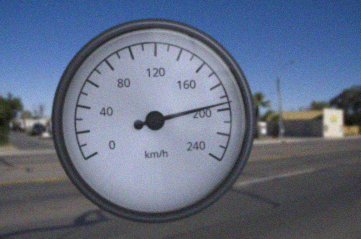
195 km/h
